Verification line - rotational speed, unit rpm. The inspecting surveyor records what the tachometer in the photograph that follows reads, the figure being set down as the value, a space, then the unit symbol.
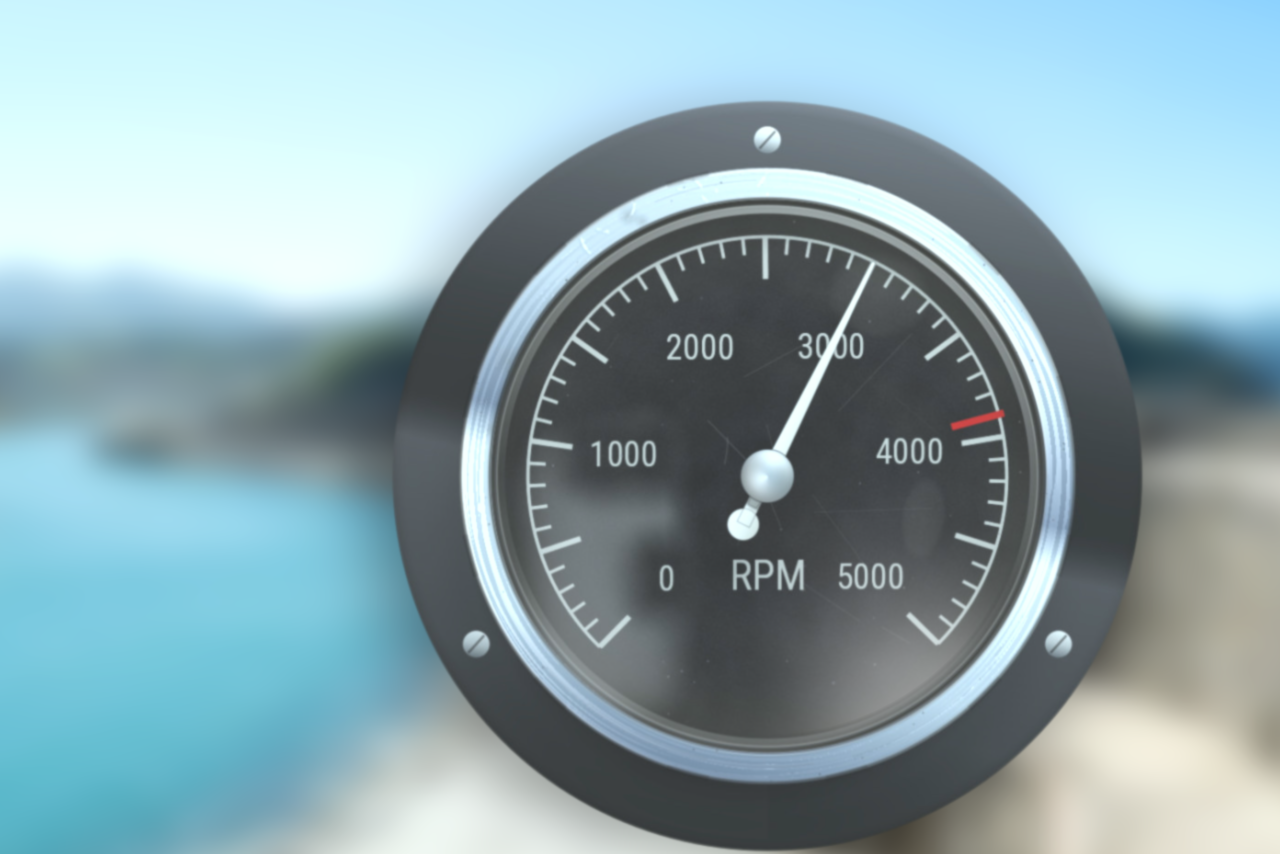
3000 rpm
